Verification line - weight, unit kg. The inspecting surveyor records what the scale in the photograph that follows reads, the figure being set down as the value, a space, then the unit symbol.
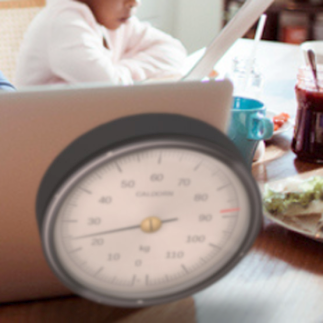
25 kg
